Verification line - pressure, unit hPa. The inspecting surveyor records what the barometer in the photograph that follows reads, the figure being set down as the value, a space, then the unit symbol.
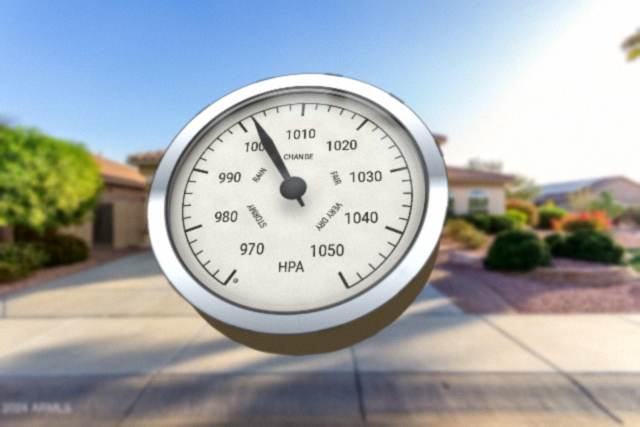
1002 hPa
